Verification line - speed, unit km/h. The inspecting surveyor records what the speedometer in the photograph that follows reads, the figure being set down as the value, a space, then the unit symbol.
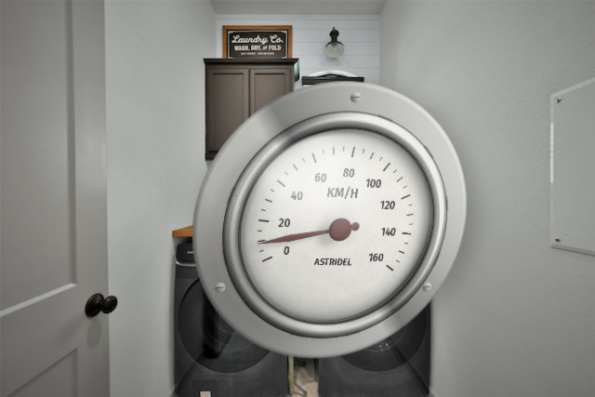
10 km/h
